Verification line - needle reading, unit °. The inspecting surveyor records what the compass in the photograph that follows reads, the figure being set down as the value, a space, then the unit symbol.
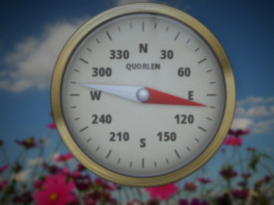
100 °
